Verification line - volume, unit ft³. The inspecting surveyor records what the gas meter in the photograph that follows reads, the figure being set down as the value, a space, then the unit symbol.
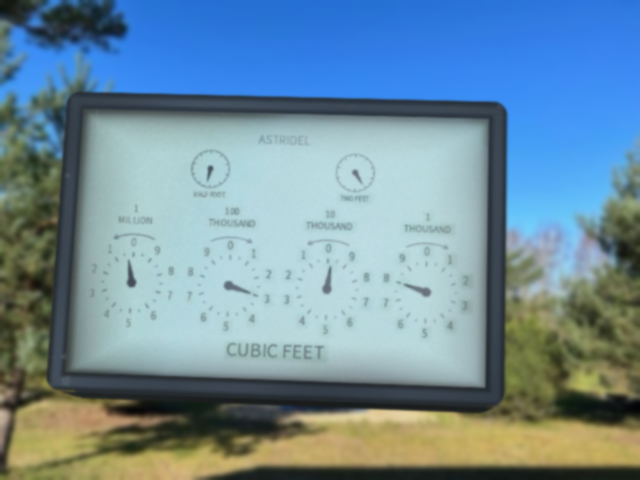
29800 ft³
